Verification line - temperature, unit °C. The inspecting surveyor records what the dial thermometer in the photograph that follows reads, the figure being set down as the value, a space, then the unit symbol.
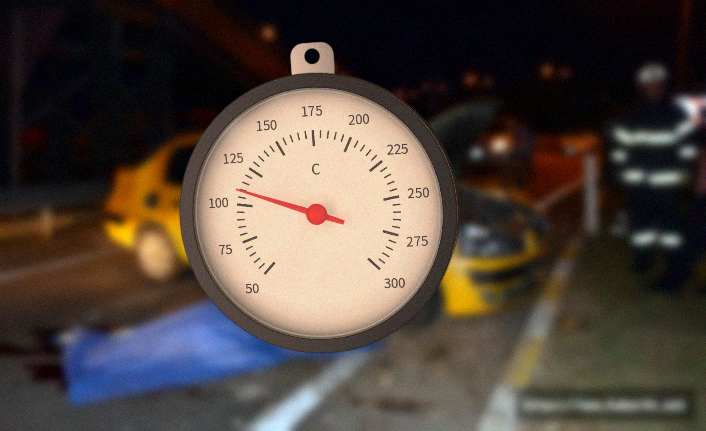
110 °C
